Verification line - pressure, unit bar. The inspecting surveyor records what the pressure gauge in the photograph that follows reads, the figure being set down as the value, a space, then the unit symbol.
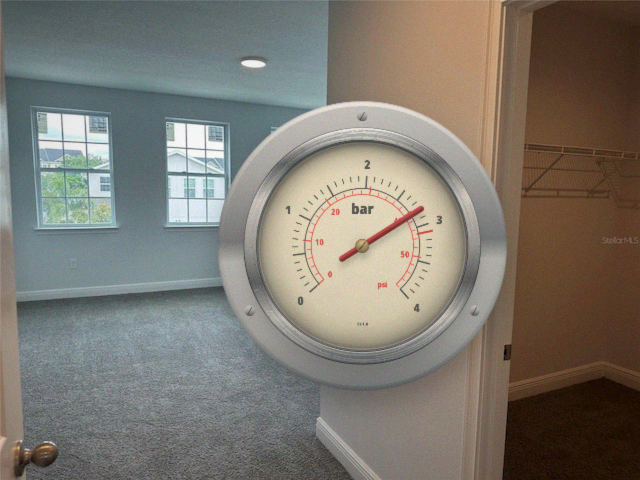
2.8 bar
